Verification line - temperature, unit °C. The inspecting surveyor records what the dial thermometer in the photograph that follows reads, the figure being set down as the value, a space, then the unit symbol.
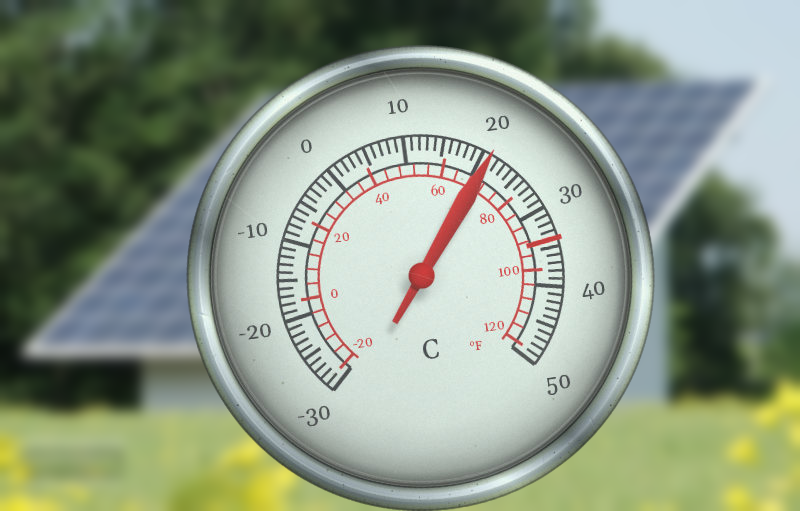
21 °C
